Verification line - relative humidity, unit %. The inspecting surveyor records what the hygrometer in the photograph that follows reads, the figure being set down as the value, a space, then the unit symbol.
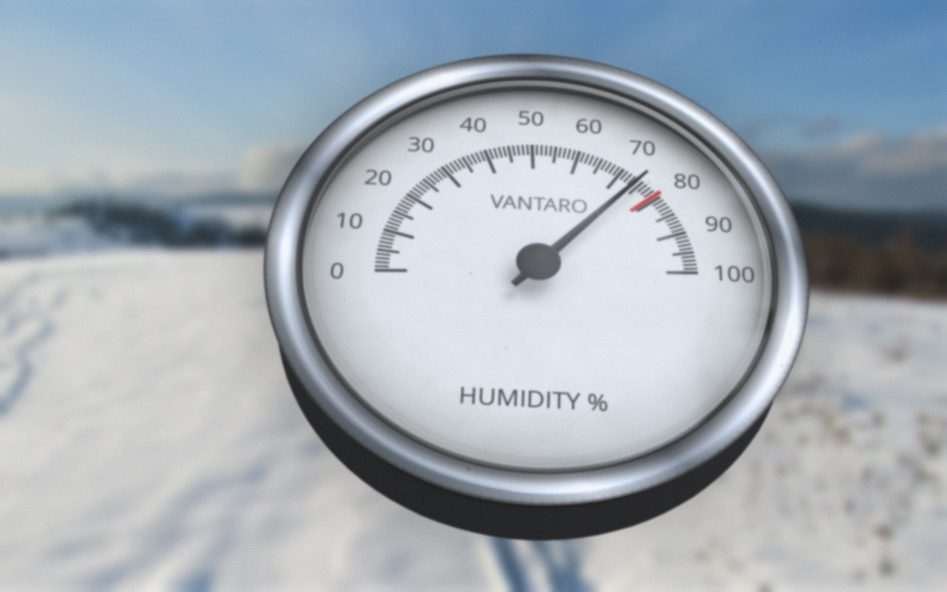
75 %
